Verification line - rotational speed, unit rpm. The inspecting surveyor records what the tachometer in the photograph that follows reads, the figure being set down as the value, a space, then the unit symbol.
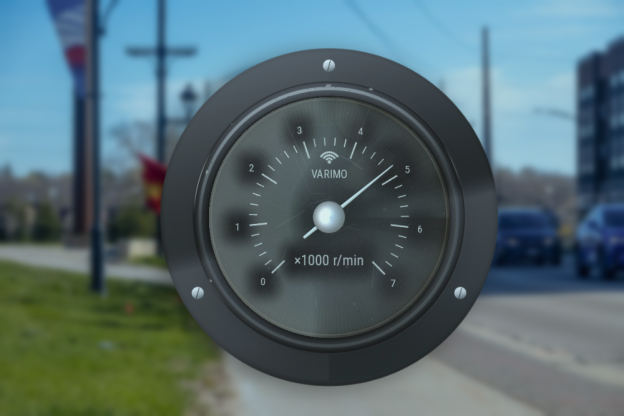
4800 rpm
